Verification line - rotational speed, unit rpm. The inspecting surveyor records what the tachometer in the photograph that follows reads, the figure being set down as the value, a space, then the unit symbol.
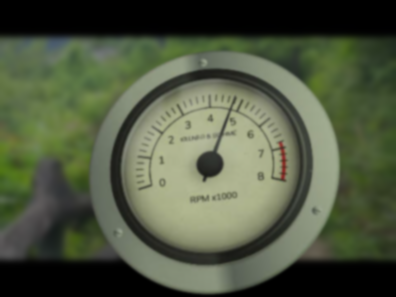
4800 rpm
